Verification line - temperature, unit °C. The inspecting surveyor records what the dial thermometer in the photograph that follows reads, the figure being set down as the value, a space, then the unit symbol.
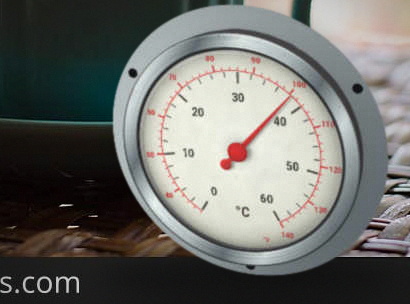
38 °C
